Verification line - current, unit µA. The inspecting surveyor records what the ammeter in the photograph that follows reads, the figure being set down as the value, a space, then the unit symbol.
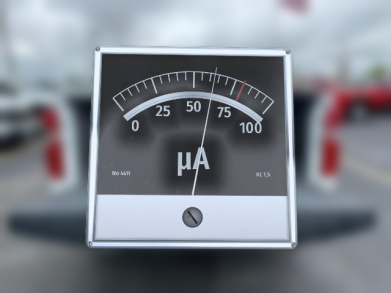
62.5 µA
